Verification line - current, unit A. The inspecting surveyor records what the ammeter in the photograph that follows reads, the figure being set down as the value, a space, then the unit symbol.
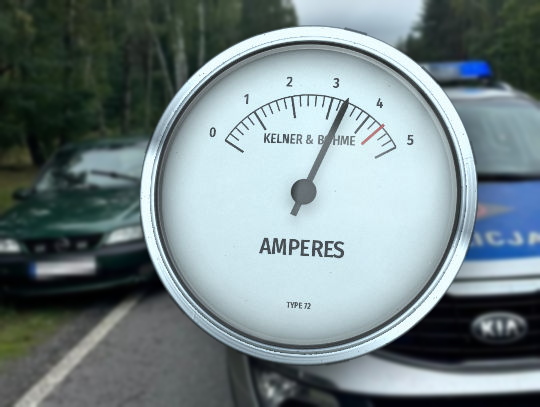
3.4 A
